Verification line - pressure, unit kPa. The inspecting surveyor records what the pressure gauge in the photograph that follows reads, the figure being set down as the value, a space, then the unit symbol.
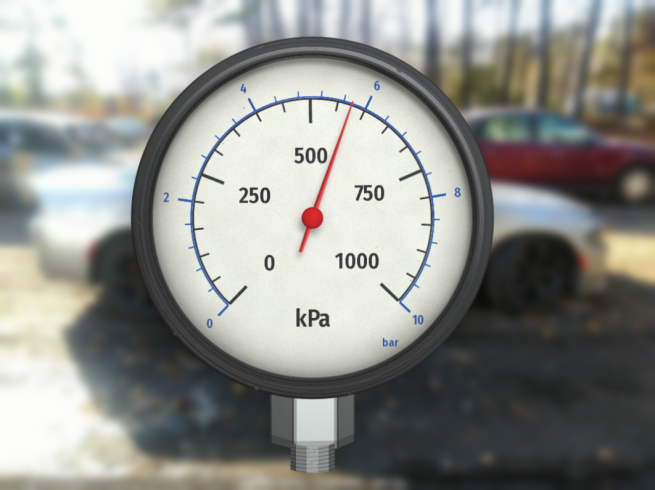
575 kPa
